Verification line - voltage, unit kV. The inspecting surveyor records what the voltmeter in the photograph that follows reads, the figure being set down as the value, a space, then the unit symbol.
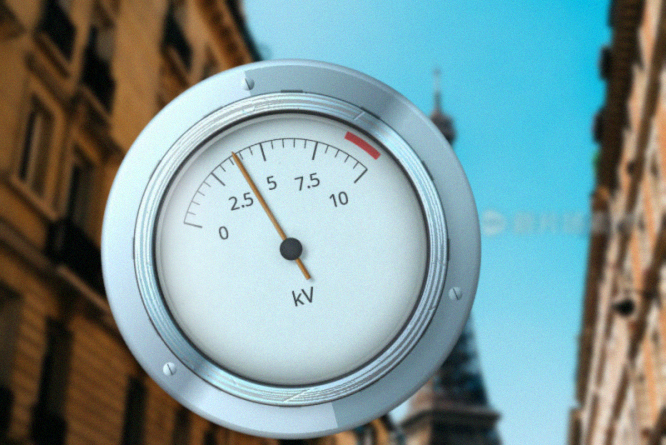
3.75 kV
